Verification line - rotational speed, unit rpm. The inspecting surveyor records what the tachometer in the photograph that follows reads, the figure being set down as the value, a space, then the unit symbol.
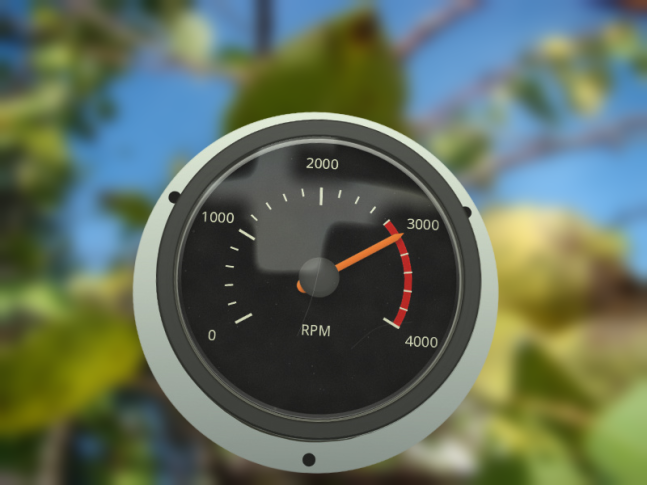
3000 rpm
